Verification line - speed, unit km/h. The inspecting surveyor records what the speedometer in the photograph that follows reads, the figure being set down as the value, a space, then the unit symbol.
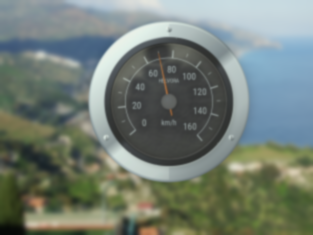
70 km/h
